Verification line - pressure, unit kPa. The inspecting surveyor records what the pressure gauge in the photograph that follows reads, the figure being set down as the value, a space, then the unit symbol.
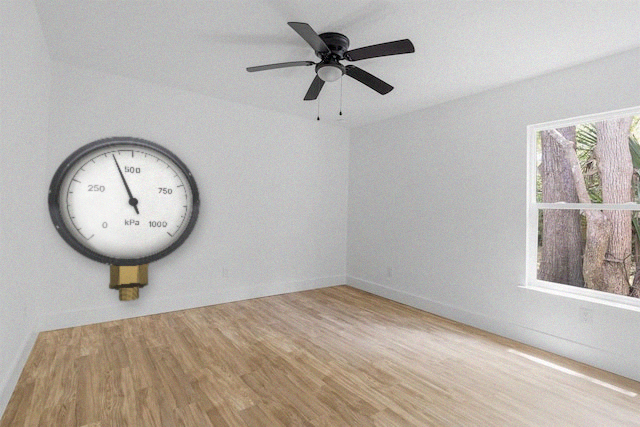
425 kPa
